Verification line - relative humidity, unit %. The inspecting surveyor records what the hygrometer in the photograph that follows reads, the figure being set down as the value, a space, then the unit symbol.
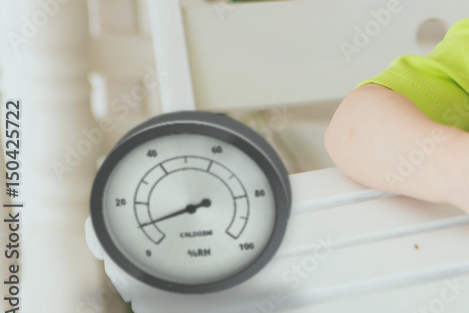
10 %
